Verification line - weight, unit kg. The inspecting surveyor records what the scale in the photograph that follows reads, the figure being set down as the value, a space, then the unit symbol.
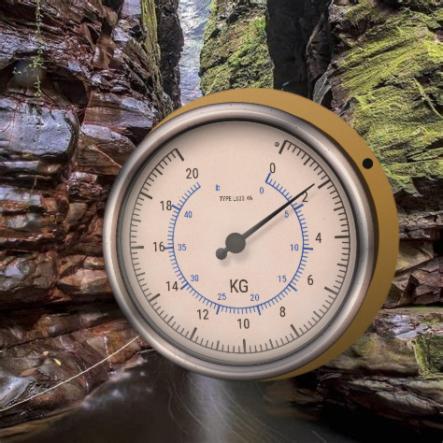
1.8 kg
